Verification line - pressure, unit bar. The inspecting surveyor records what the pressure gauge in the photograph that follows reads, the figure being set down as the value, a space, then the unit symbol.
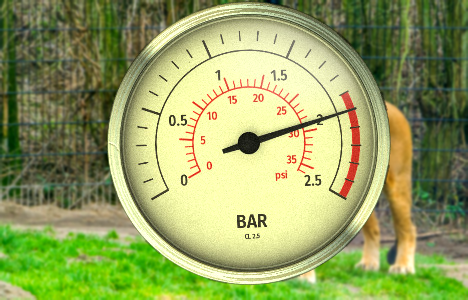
2 bar
